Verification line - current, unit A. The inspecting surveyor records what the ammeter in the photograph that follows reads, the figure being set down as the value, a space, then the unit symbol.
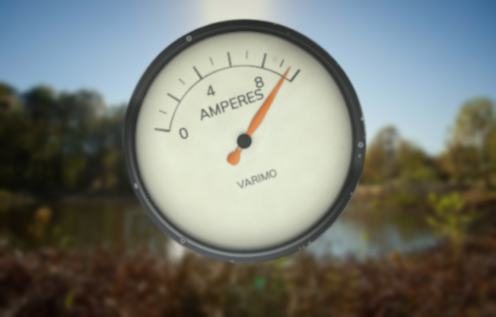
9.5 A
